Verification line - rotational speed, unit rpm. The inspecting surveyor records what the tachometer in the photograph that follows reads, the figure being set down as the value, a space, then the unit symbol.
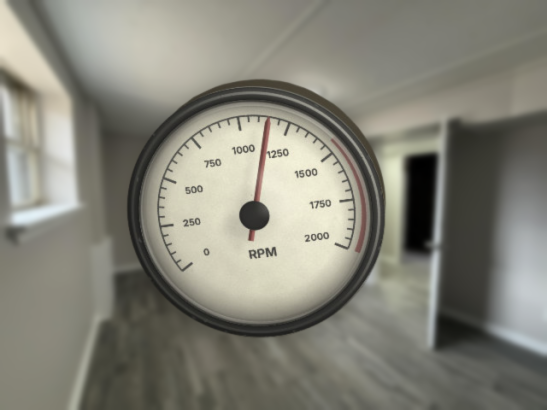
1150 rpm
